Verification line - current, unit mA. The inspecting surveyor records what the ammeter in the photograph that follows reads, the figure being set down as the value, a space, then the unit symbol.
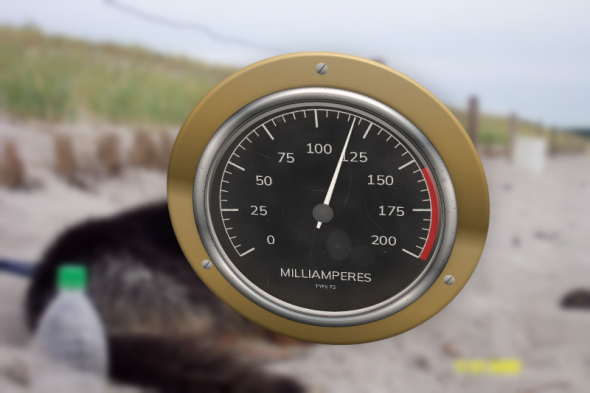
117.5 mA
